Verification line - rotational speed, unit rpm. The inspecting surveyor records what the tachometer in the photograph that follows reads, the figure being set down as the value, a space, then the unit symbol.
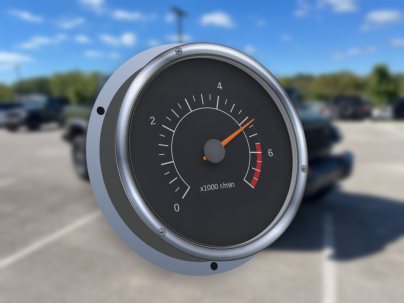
5125 rpm
